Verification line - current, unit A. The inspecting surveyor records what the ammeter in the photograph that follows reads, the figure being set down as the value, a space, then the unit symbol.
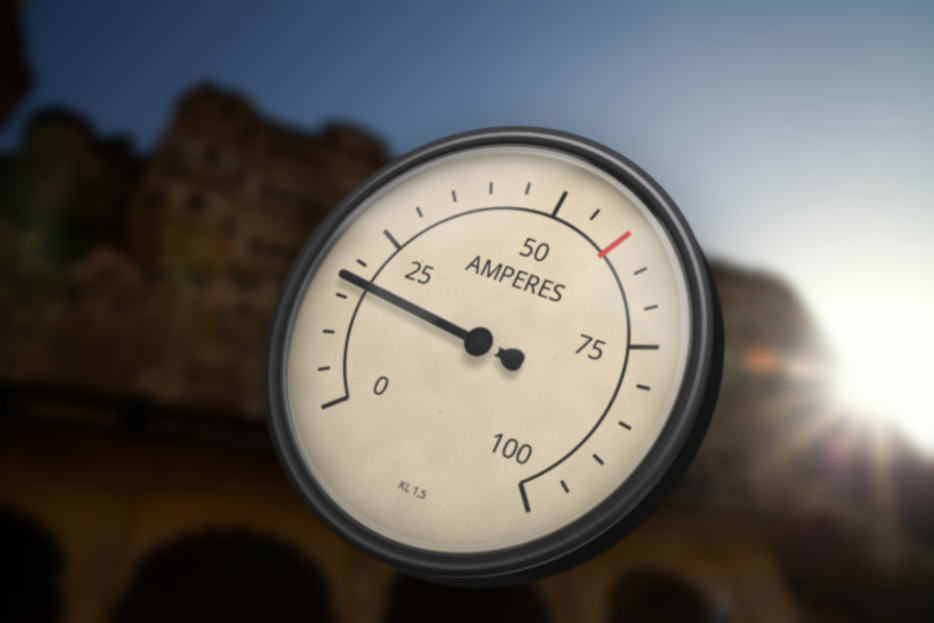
17.5 A
